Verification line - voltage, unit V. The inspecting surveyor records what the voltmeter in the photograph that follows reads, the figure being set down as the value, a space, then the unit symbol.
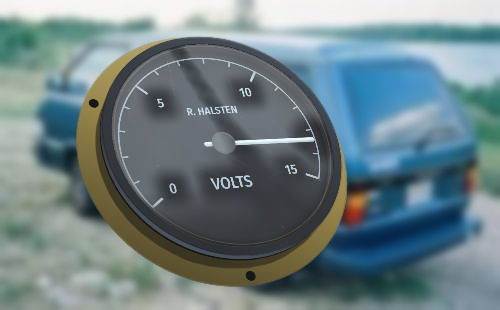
13.5 V
